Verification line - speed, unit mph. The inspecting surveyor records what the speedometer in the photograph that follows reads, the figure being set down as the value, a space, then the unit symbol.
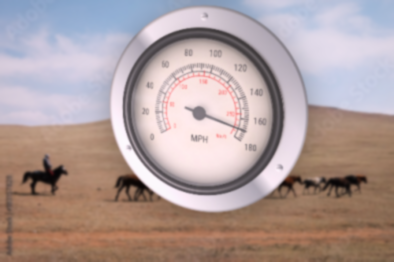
170 mph
